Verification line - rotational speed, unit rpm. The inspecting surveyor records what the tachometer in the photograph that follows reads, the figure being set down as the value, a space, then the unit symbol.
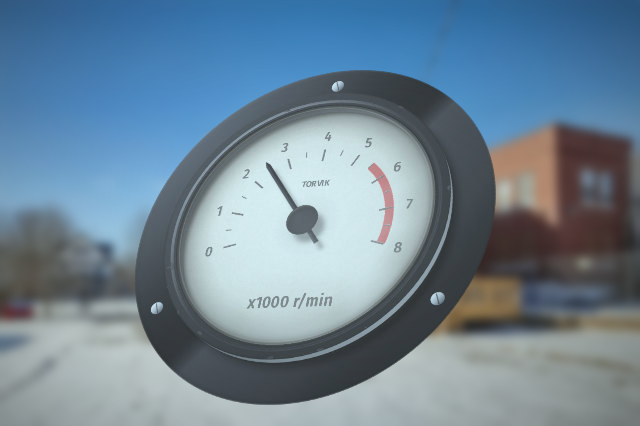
2500 rpm
